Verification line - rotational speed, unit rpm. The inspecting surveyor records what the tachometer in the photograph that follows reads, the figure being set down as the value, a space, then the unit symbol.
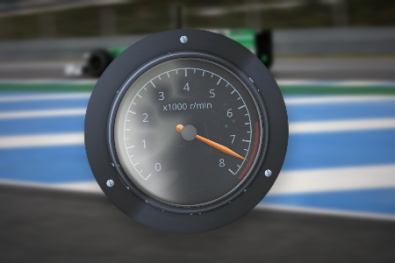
7500 rpm
